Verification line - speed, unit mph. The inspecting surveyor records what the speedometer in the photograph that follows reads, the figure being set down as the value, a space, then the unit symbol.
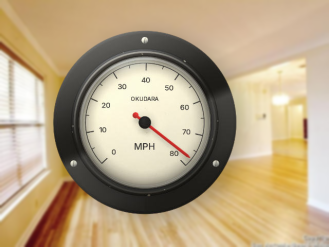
77.5 mph
